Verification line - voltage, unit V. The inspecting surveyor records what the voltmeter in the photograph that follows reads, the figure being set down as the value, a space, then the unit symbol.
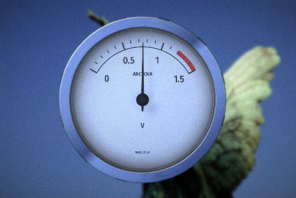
0.75 V
